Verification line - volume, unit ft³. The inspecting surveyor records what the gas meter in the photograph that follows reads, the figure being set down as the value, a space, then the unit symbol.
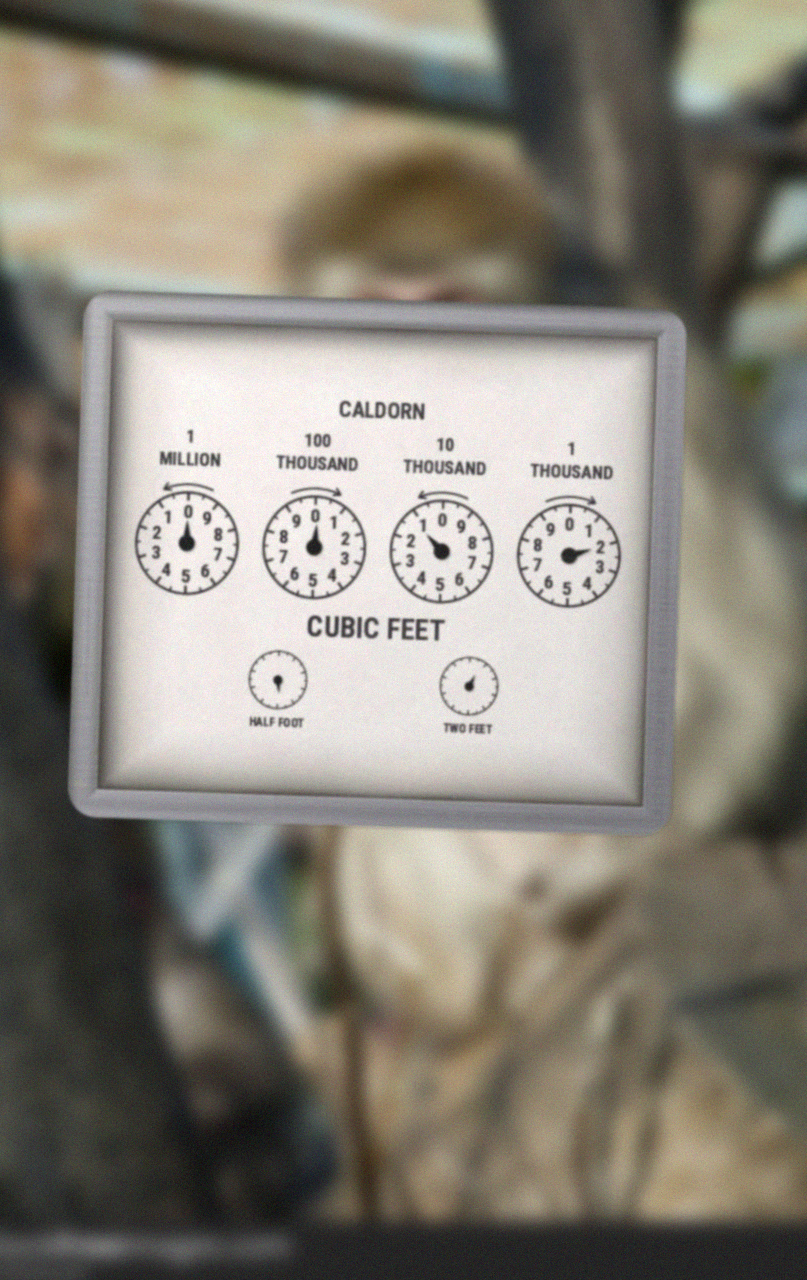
1200 ft³
